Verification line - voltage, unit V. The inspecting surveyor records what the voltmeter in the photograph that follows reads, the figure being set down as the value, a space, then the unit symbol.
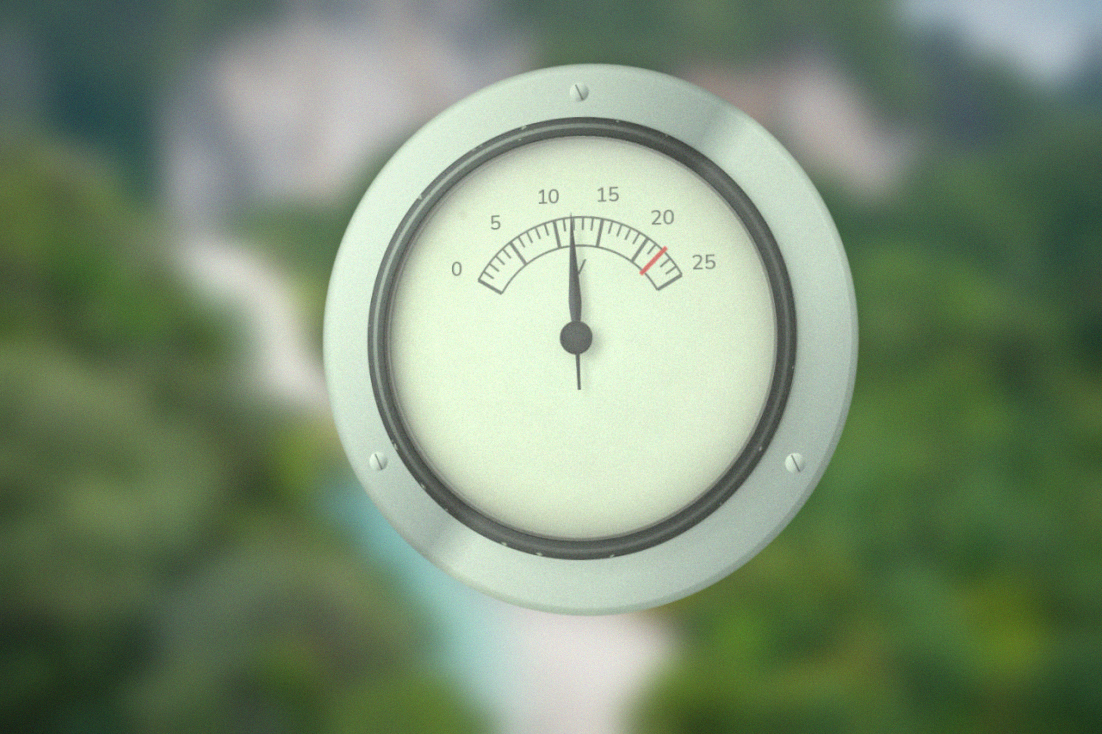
12 V
